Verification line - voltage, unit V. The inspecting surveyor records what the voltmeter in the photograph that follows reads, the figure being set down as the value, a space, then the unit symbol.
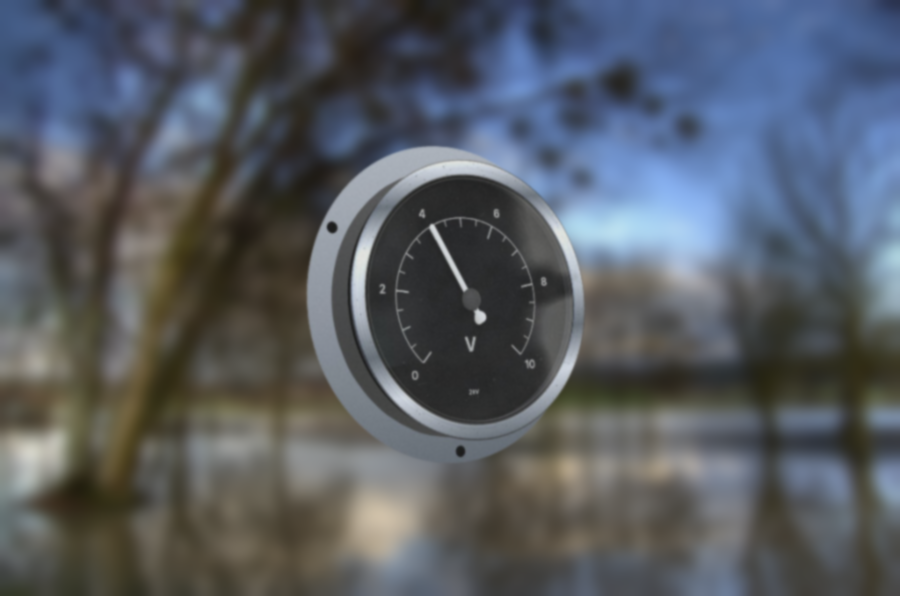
4 V
